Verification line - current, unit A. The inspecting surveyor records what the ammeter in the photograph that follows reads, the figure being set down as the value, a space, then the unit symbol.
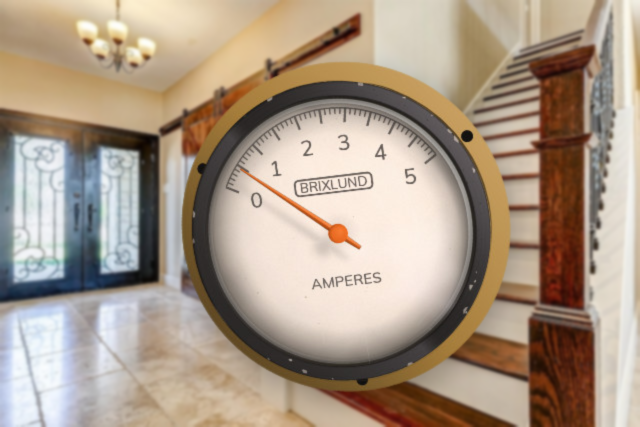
0.5 A
